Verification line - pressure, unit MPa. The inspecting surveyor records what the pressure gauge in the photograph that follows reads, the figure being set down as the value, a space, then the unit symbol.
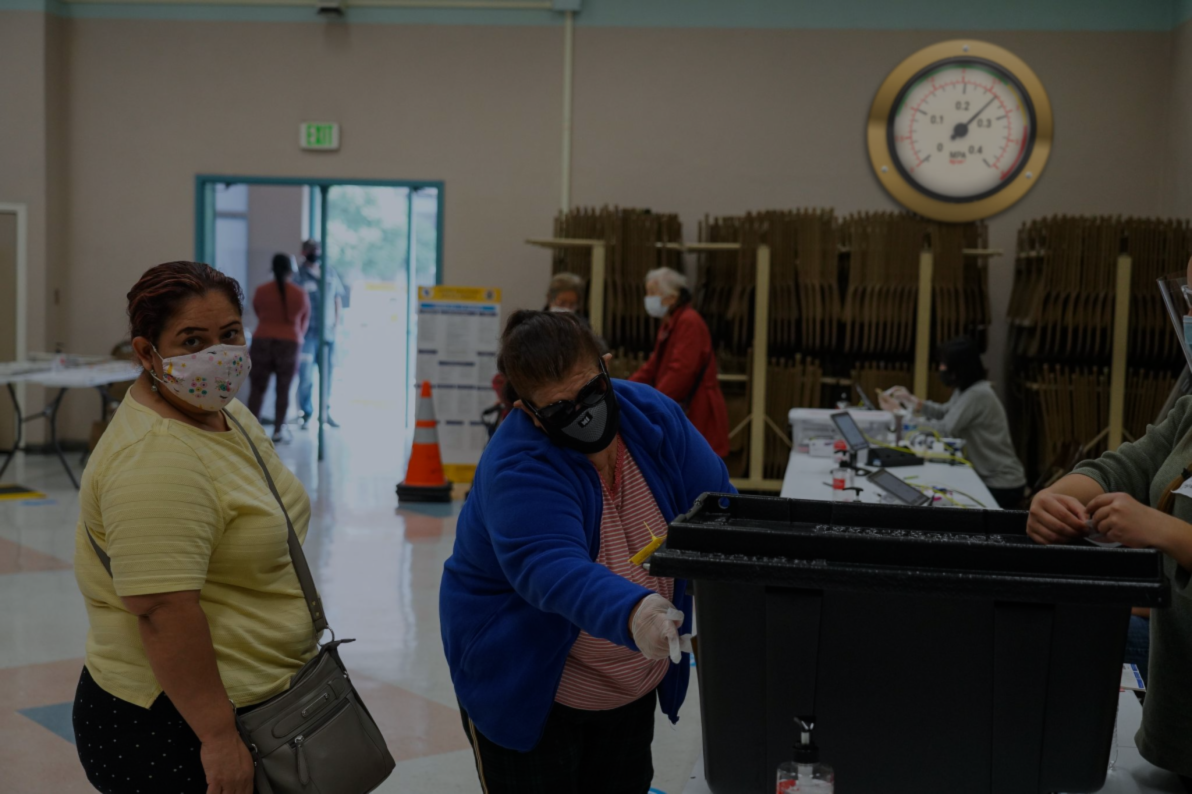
0.26 MPa
